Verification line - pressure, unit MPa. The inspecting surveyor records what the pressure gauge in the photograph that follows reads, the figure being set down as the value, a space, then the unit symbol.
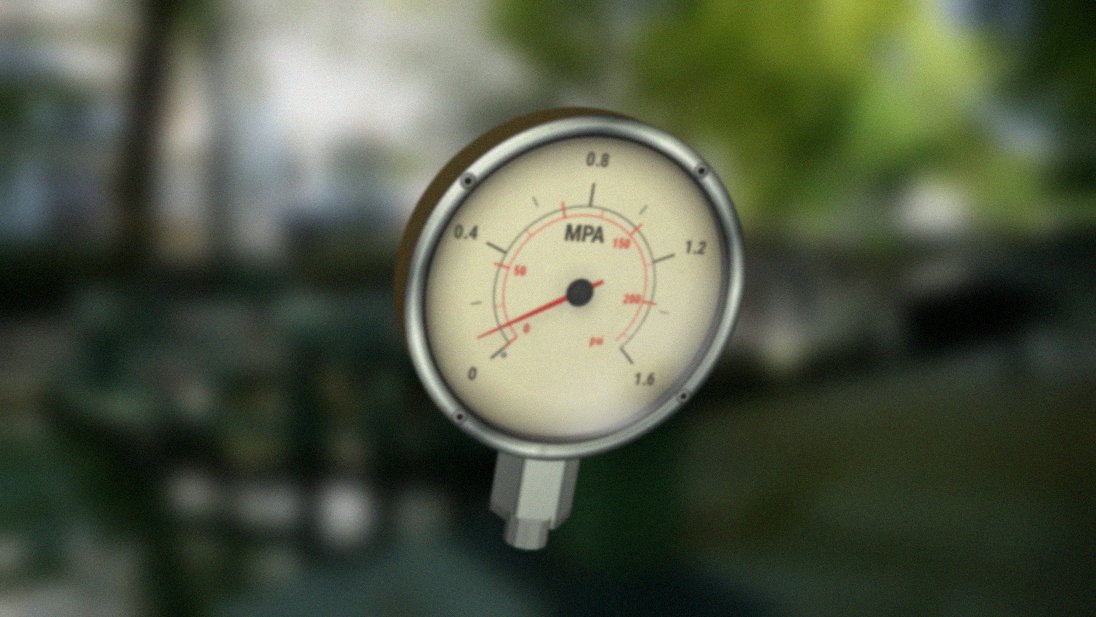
0.1 MPa
